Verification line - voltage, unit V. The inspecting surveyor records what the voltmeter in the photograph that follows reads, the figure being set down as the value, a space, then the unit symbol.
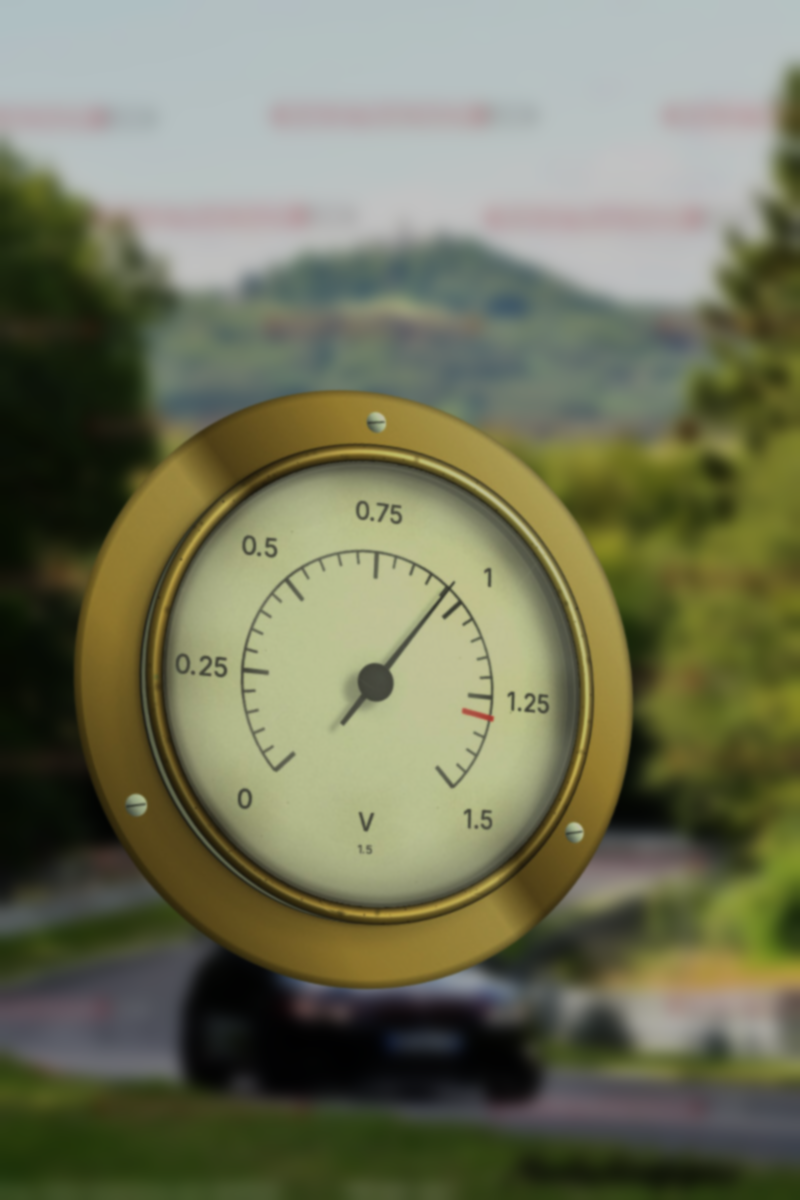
0.95 V
